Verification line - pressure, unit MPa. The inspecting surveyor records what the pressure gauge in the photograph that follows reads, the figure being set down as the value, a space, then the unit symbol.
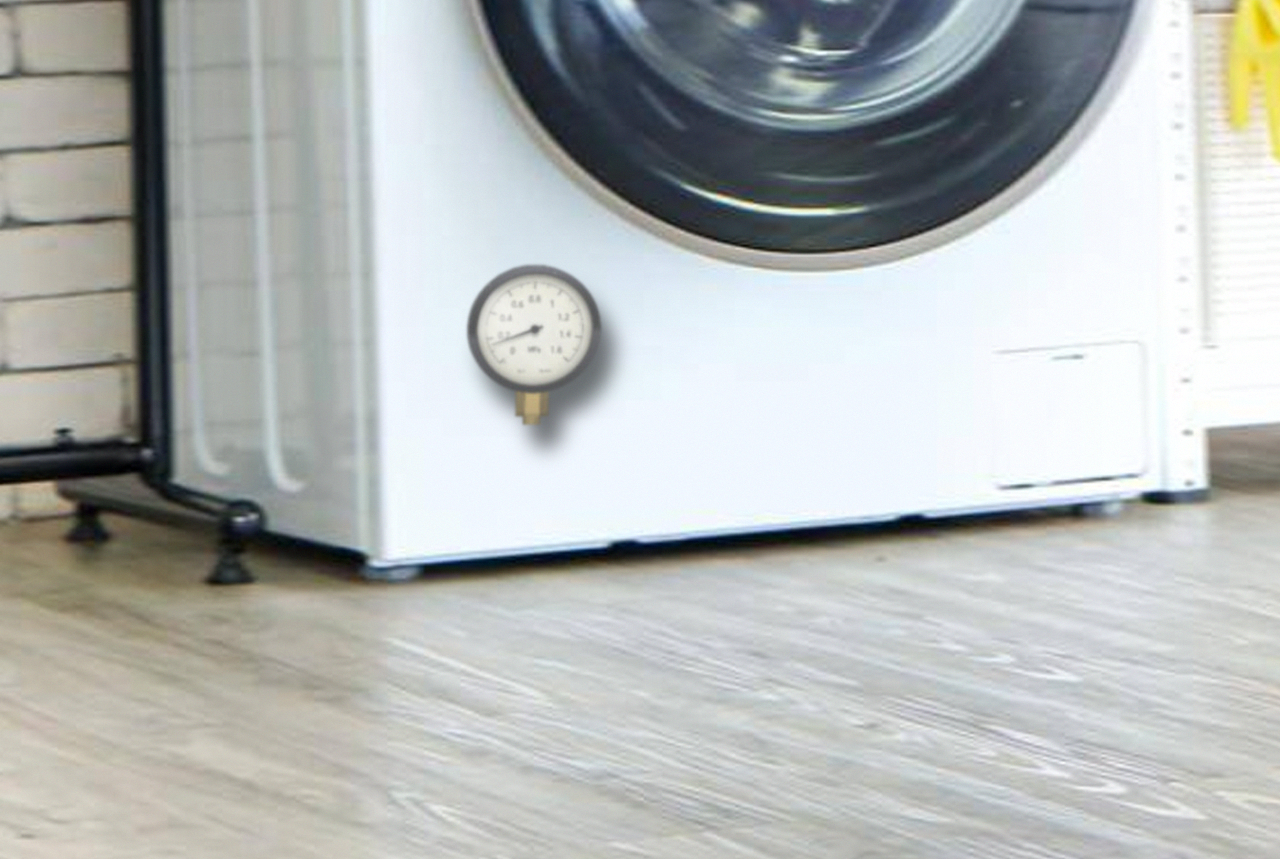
0.15 MPa
